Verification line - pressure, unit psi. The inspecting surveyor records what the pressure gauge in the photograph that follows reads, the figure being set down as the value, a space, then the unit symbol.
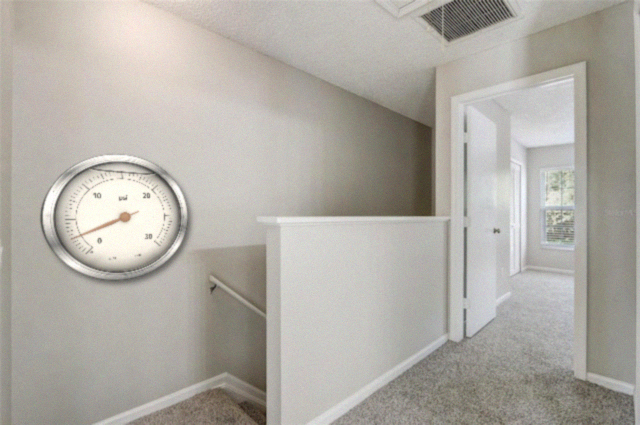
2.5 psi
